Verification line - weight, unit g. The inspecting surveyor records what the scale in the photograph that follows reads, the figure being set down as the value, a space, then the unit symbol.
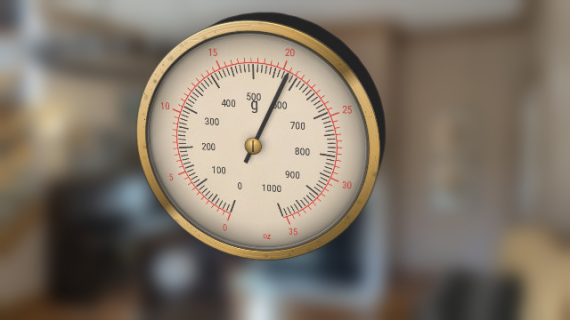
580 g
